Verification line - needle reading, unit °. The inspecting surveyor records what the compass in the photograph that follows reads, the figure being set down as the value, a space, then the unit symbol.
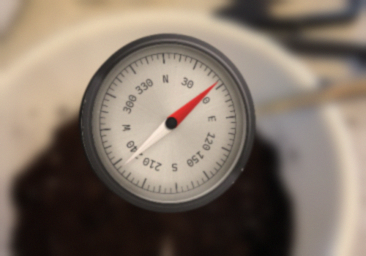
55 °
